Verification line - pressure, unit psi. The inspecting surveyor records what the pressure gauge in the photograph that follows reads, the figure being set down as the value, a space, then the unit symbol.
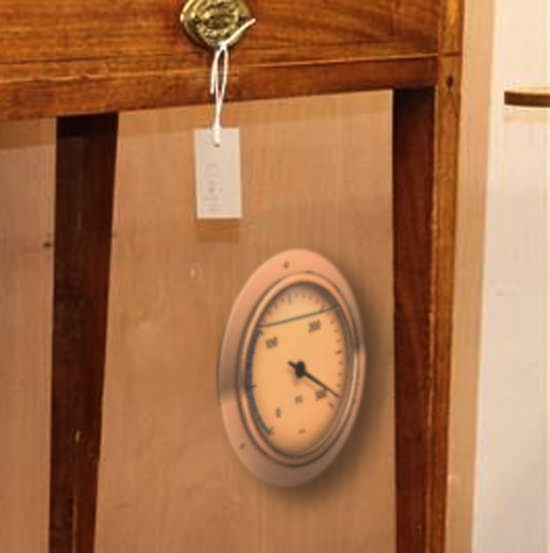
290 psi
